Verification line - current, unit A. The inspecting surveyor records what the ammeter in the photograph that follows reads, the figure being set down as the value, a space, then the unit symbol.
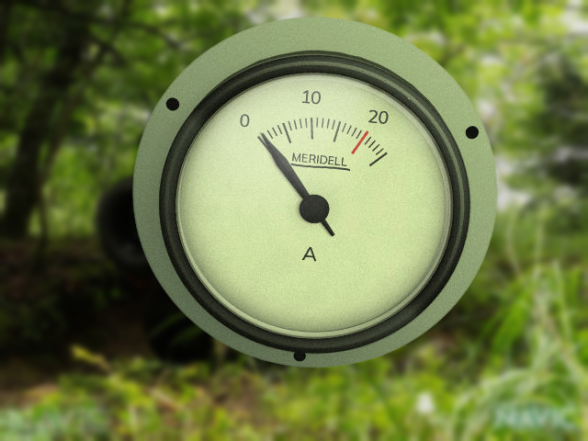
1 A
